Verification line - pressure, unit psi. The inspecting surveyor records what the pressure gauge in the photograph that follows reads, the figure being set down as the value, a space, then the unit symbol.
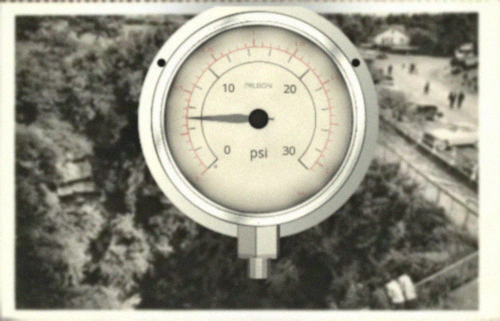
5 psi
